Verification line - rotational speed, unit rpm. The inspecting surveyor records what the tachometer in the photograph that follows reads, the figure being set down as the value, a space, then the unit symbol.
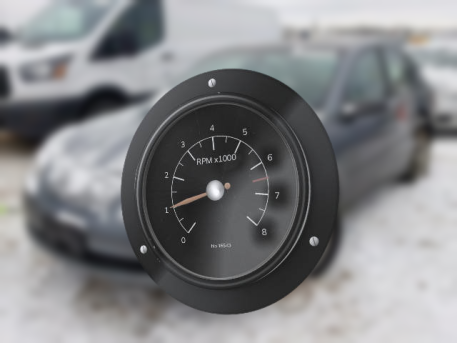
1000 rpm
